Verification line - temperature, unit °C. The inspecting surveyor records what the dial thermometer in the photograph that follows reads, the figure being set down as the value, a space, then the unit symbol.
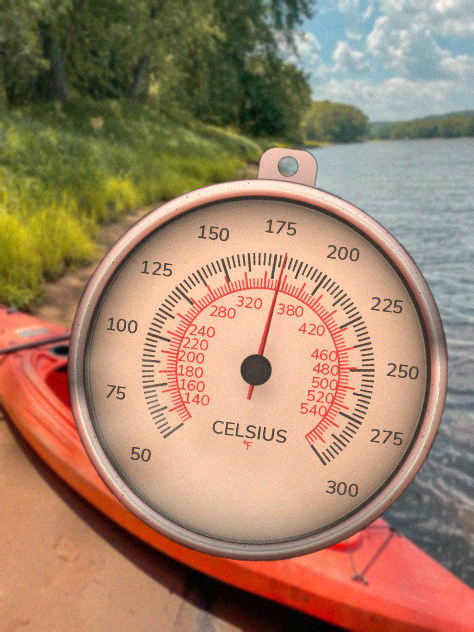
180 °C
